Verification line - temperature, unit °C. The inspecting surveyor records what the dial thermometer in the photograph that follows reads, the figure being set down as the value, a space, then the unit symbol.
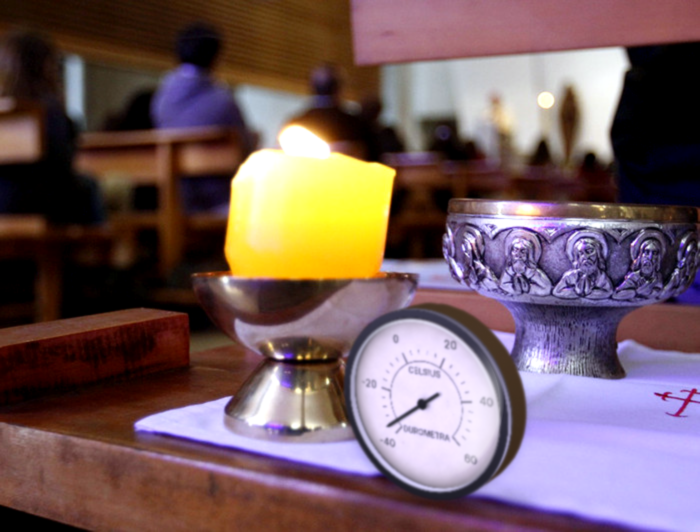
-36 °C
